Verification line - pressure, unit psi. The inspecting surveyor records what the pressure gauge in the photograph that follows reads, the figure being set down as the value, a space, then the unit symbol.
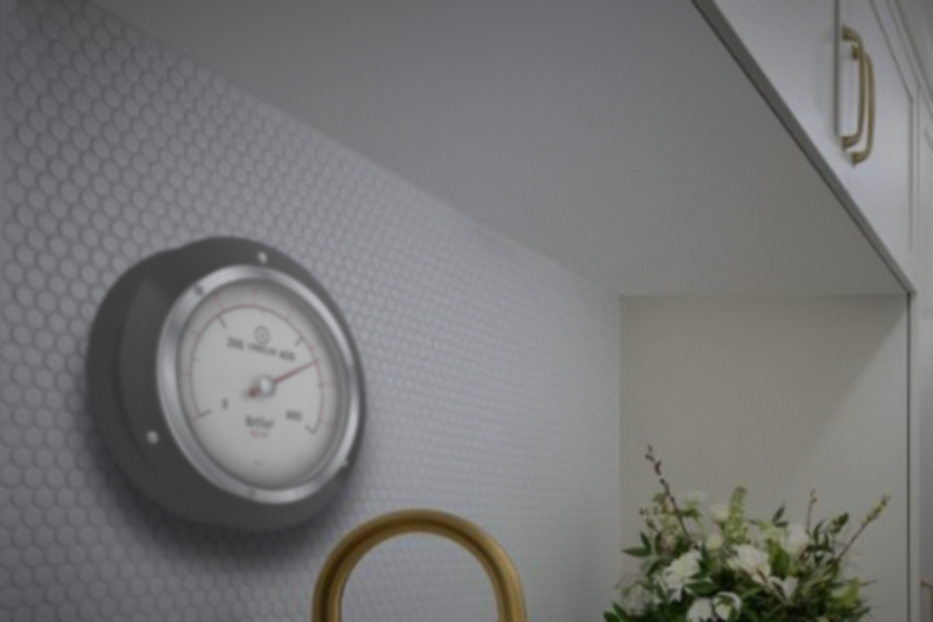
450 psi
